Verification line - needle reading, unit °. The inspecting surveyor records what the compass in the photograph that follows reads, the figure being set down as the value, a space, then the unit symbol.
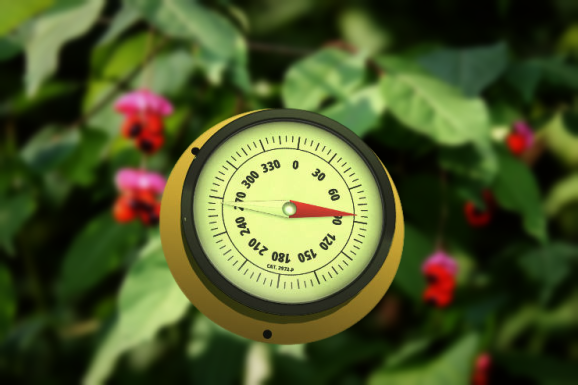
85 °
